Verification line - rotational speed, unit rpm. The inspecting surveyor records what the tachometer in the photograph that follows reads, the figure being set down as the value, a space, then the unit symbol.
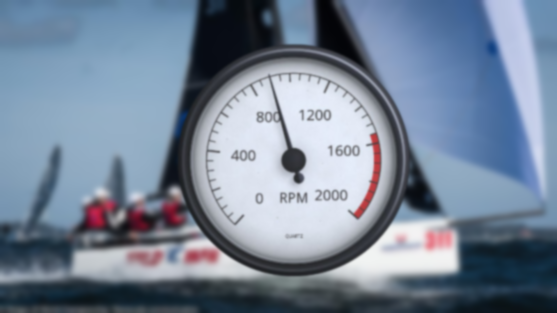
900 rpm
